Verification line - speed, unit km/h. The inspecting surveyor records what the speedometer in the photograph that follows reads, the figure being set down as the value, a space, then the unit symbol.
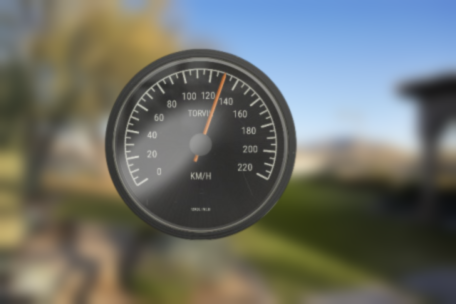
130 km/h
